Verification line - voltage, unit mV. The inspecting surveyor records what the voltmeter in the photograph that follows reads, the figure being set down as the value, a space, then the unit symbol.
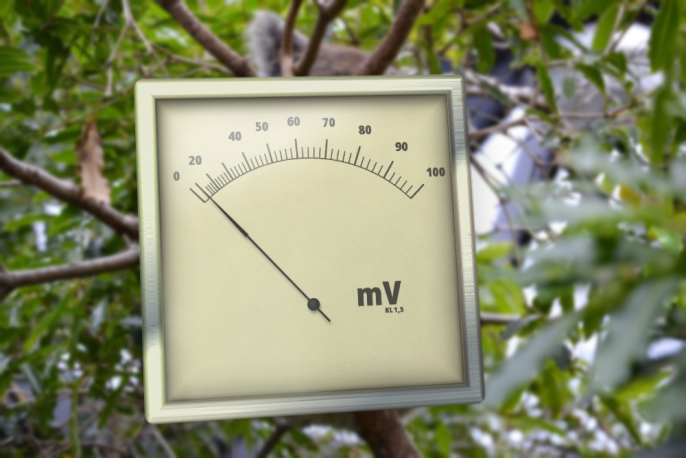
10 mV
